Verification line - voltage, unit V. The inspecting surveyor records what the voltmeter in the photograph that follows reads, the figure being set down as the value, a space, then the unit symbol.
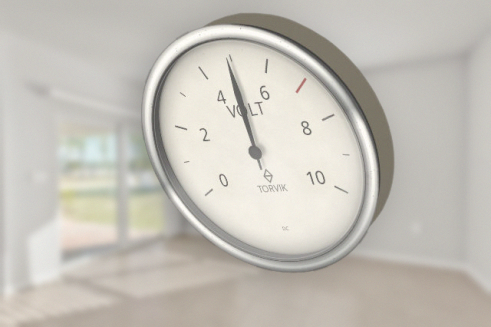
5 V
